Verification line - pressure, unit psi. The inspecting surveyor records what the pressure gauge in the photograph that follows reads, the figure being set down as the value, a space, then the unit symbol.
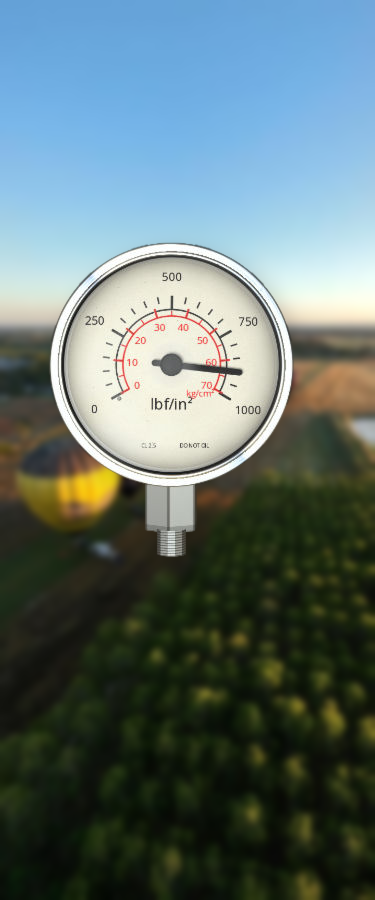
900 psi
